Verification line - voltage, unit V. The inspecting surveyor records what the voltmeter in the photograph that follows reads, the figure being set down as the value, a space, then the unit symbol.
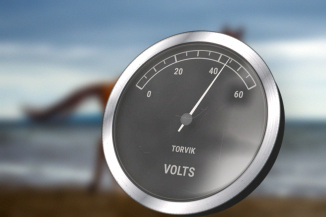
45 V
